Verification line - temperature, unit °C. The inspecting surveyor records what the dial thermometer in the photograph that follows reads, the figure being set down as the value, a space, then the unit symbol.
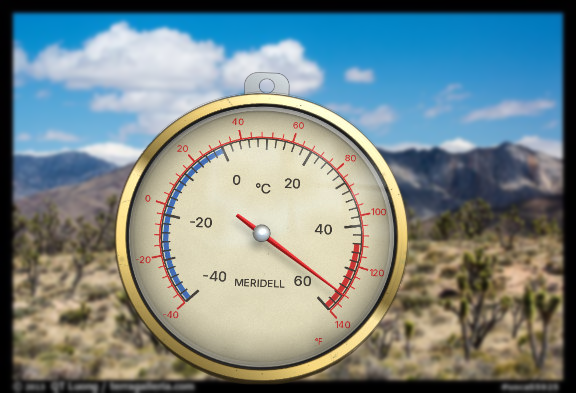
56 °C
